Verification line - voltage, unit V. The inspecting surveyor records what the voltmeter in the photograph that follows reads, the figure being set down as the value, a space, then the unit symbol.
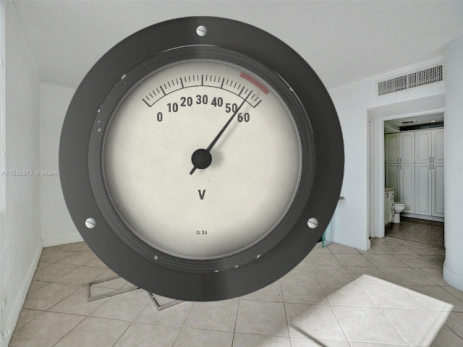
54 V
